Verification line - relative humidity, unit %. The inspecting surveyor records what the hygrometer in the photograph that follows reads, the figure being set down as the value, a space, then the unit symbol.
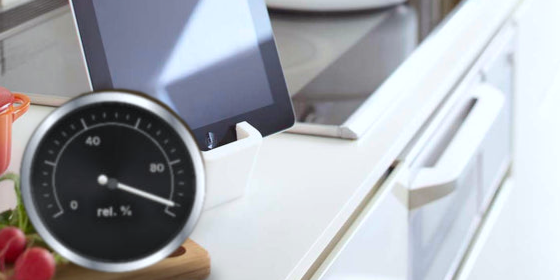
96 %
